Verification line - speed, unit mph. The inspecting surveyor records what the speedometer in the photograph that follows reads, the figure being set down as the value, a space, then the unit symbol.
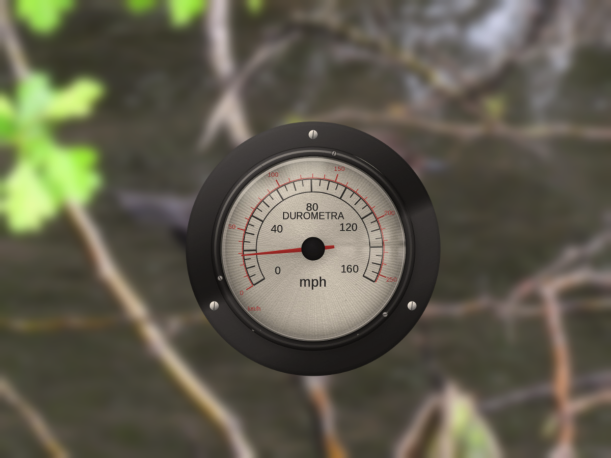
17.5 mph
